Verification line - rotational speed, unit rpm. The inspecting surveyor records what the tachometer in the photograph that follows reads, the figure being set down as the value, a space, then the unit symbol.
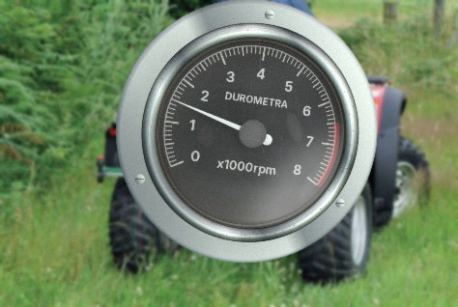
1500 rpm
